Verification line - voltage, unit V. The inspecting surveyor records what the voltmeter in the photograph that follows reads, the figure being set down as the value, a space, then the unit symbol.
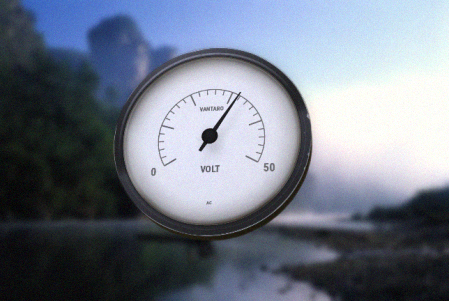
32 V
